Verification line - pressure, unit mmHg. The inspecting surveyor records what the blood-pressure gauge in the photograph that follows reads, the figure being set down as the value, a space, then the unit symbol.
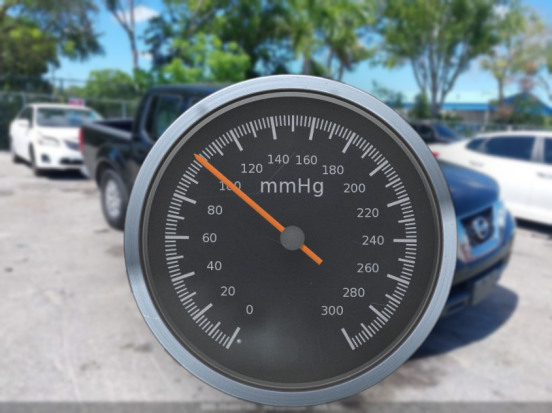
100 mmHg
